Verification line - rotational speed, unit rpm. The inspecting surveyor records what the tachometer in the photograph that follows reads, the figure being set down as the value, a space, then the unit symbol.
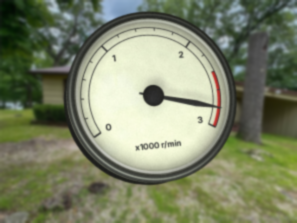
2800 rpm
